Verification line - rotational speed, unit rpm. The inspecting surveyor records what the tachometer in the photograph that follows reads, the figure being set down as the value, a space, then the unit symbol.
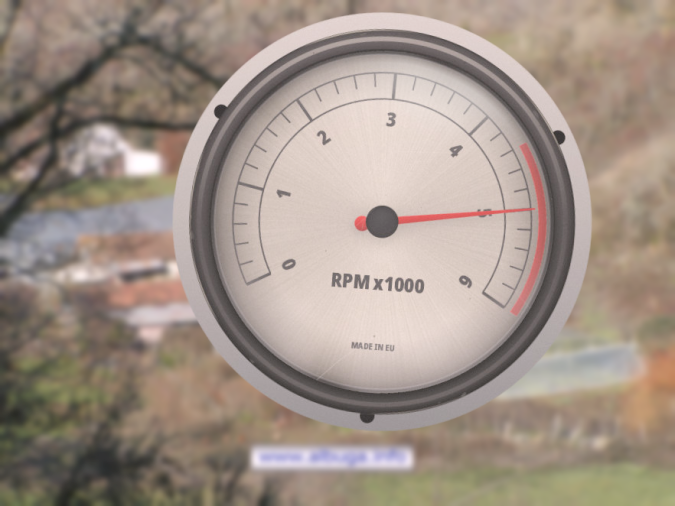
5000 rpm
